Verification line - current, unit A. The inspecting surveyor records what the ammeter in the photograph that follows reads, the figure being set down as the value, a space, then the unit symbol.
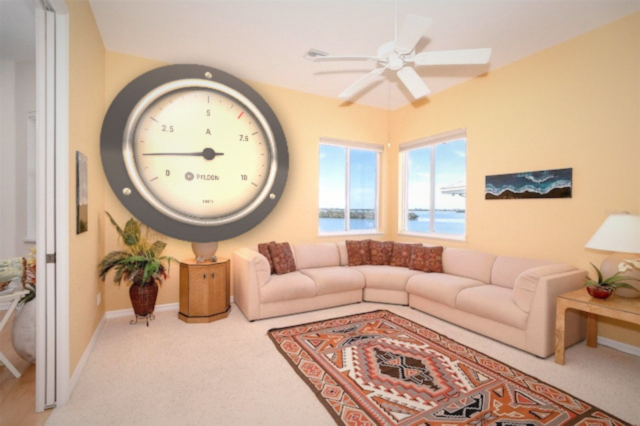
1 A
